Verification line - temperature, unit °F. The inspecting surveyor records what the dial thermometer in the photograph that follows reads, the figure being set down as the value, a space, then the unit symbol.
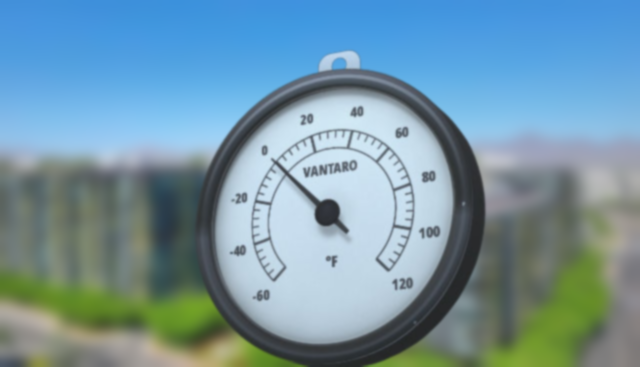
0 °F
